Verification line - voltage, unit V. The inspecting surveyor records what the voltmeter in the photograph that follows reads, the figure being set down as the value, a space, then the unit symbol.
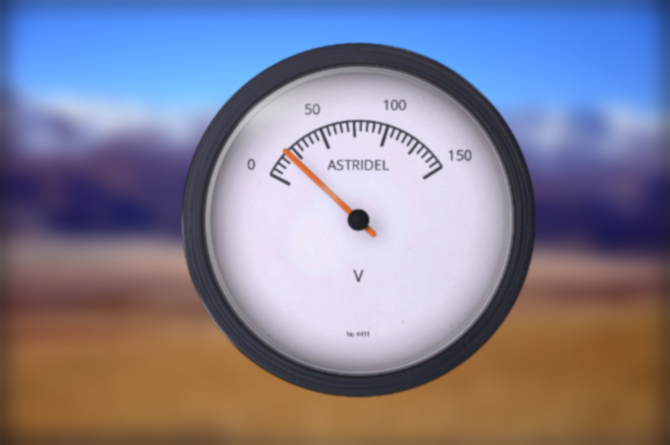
20 V
